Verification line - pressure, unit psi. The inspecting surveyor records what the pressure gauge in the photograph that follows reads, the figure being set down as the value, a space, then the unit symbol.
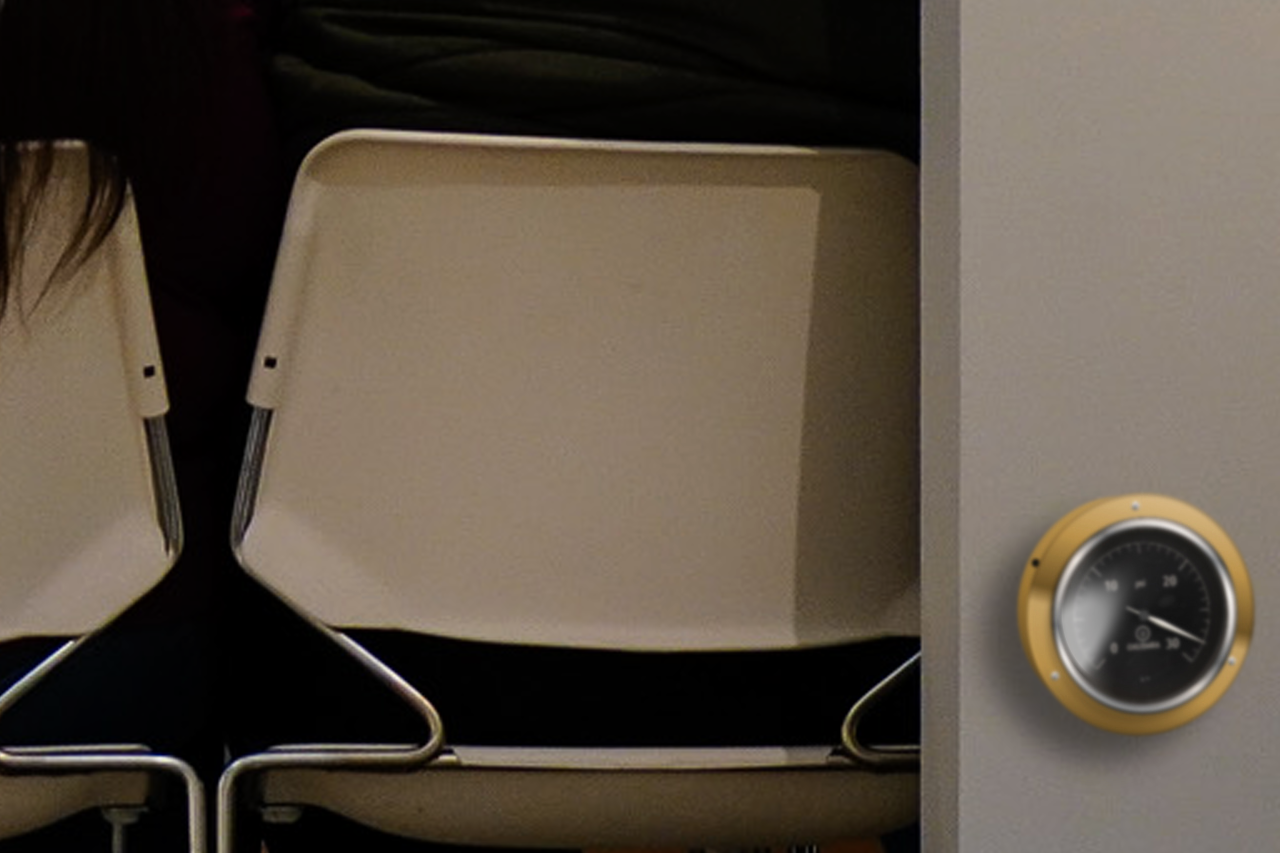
28 psi
